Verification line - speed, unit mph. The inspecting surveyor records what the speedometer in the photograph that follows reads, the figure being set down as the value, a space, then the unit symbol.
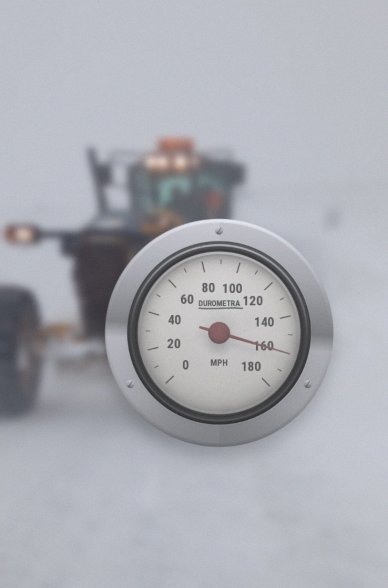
160 mph
